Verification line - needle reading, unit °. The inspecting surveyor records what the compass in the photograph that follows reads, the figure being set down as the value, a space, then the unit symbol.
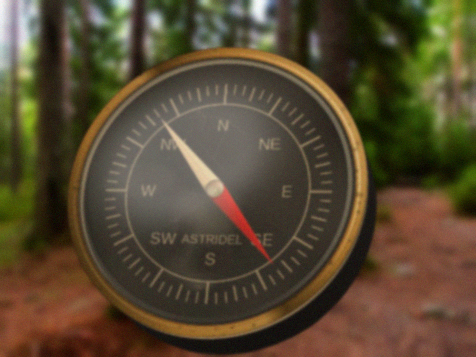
140 °
